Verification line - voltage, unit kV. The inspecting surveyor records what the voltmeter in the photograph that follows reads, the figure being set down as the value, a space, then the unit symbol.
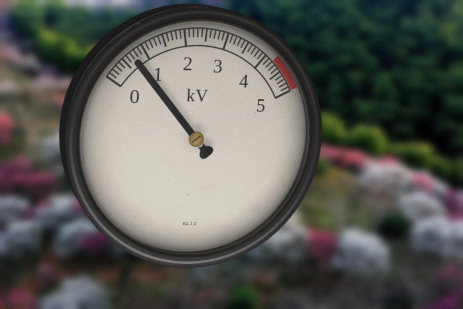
0.7 kV
